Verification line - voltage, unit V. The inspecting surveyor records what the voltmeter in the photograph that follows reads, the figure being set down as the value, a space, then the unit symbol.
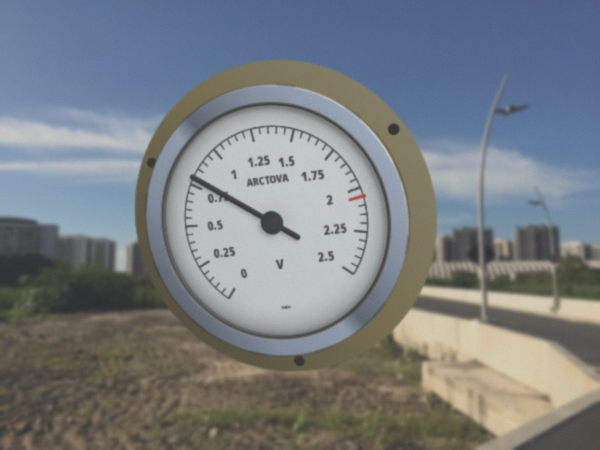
0.8 V
